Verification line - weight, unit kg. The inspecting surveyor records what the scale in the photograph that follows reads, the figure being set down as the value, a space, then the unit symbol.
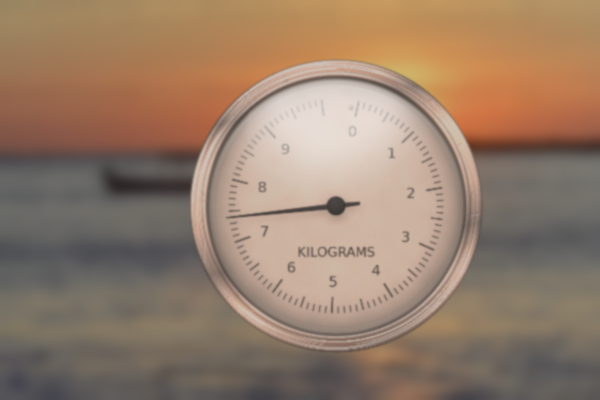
7.4 kg
